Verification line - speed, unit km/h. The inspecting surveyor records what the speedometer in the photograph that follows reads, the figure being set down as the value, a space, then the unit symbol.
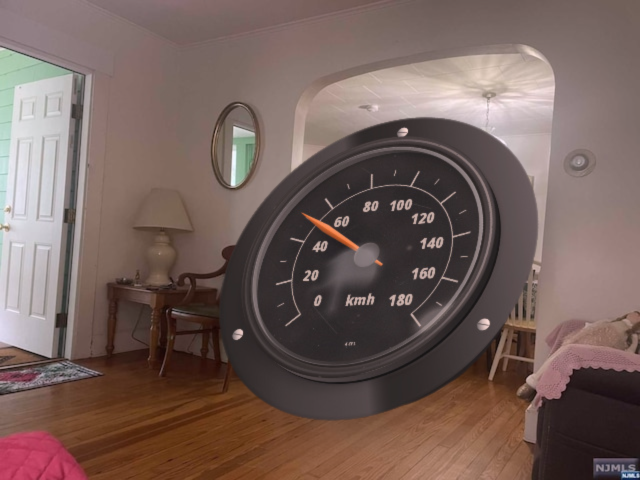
50 km/h
